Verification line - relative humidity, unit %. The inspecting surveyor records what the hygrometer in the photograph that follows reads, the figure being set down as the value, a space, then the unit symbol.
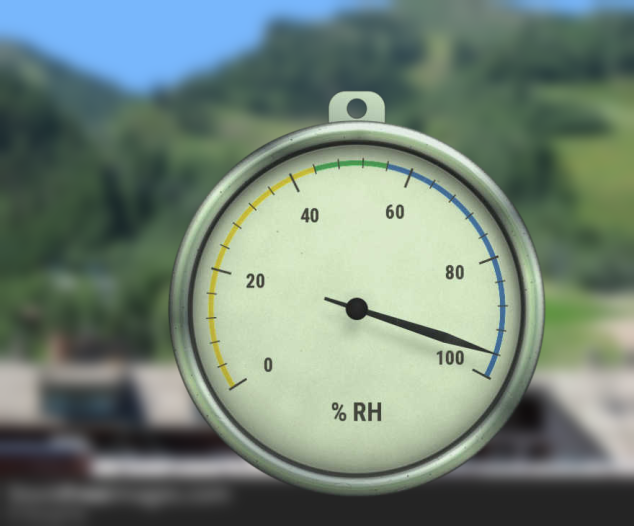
96 %
